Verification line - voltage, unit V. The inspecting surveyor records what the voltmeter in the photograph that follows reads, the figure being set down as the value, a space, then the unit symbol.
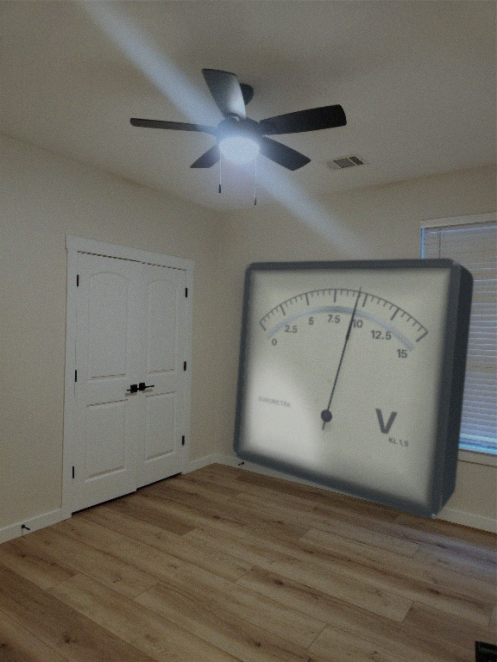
9.5 V
